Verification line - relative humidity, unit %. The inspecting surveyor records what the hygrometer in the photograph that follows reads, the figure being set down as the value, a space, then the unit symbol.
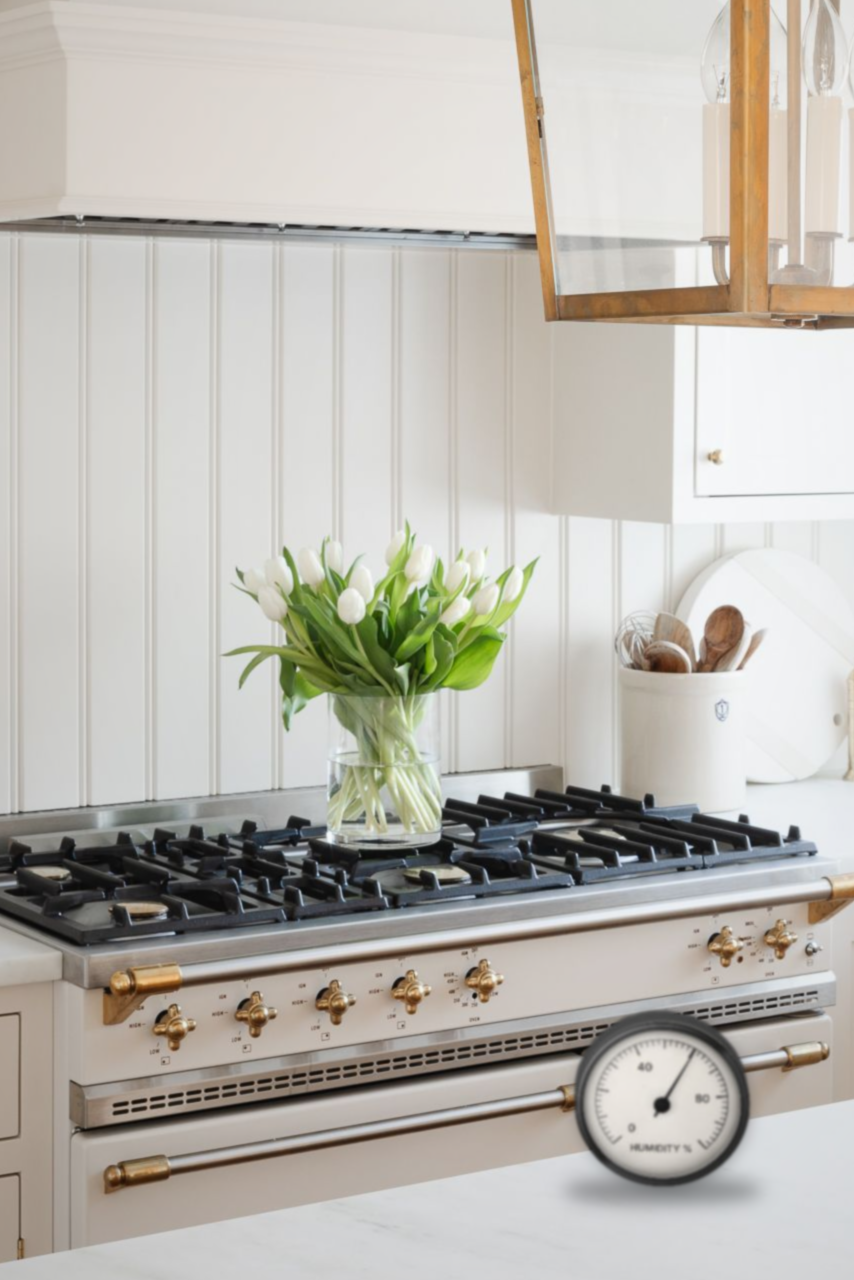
60 %
